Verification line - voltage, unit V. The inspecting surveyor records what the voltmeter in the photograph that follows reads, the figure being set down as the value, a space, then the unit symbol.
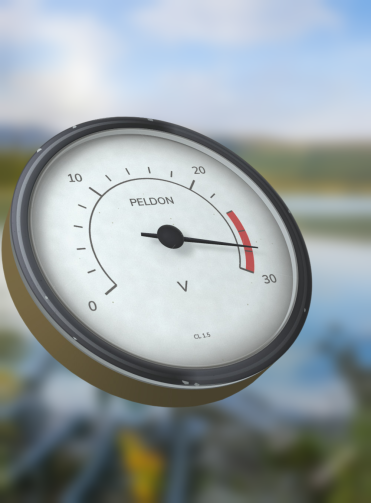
28 V
